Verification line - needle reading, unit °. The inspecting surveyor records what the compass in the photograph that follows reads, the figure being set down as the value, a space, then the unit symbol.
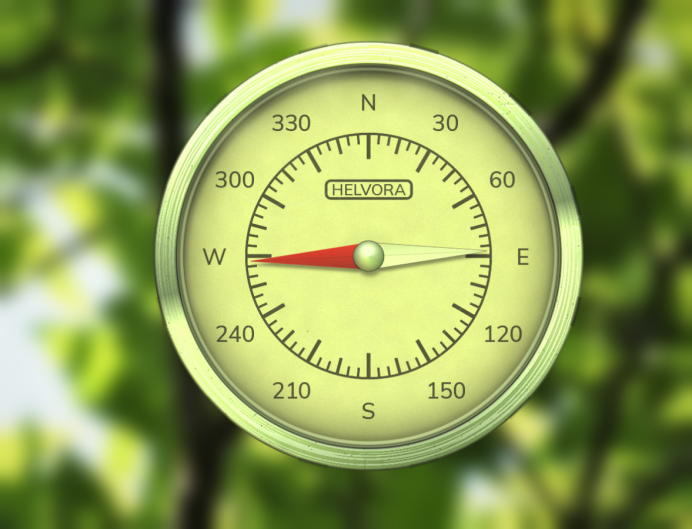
267.5 °
